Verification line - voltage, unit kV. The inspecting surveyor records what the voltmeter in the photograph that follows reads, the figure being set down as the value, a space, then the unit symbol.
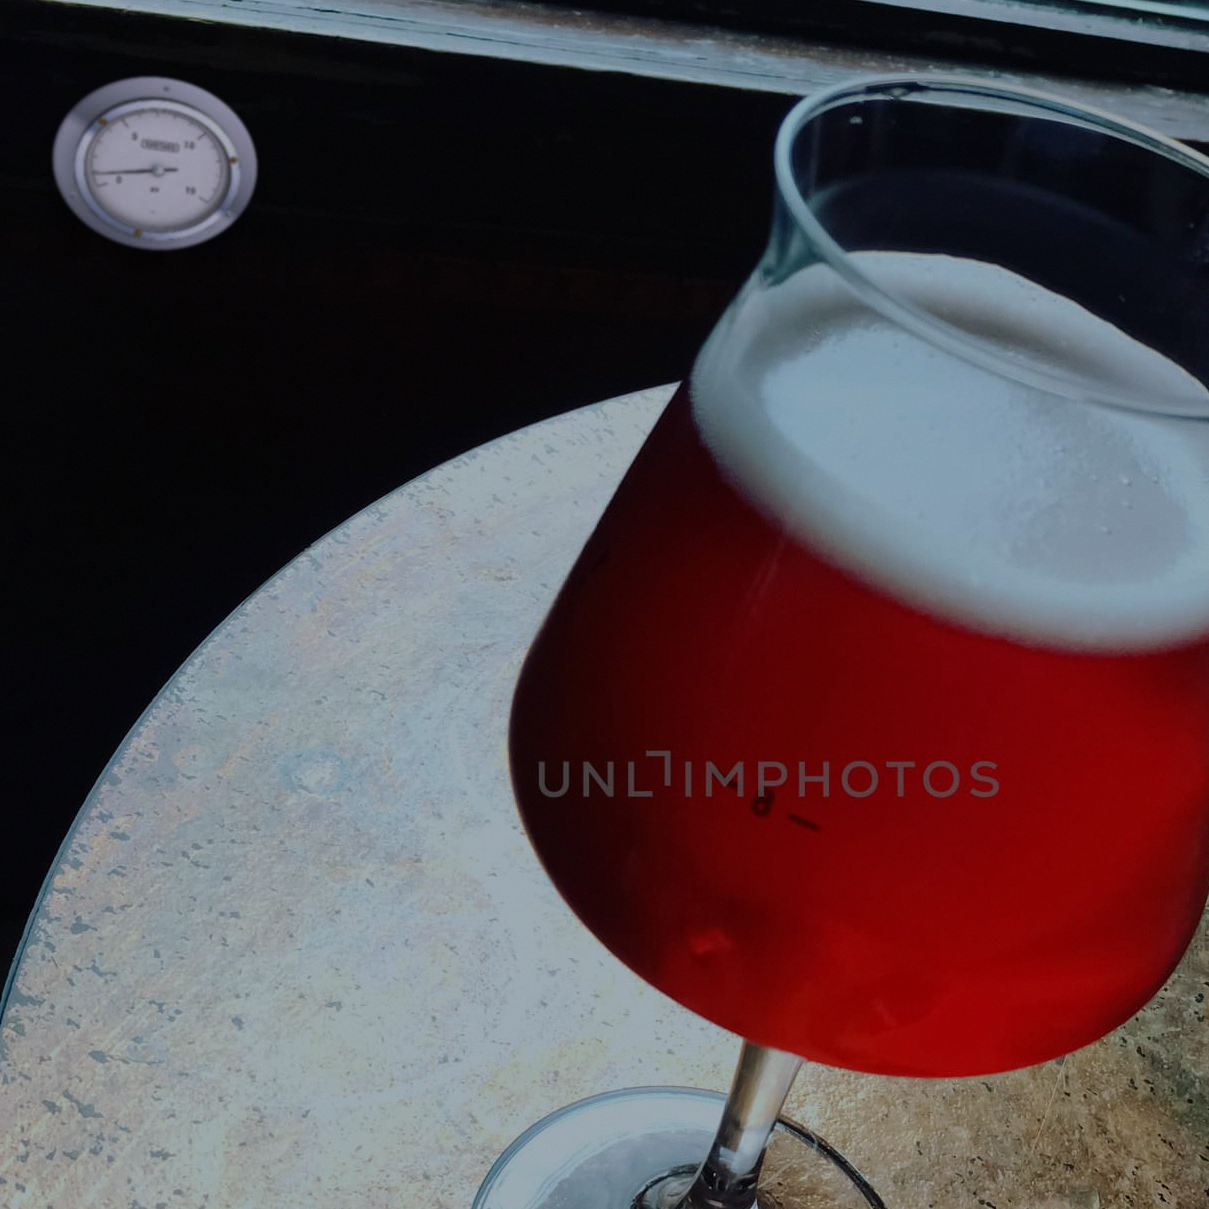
1 kV
